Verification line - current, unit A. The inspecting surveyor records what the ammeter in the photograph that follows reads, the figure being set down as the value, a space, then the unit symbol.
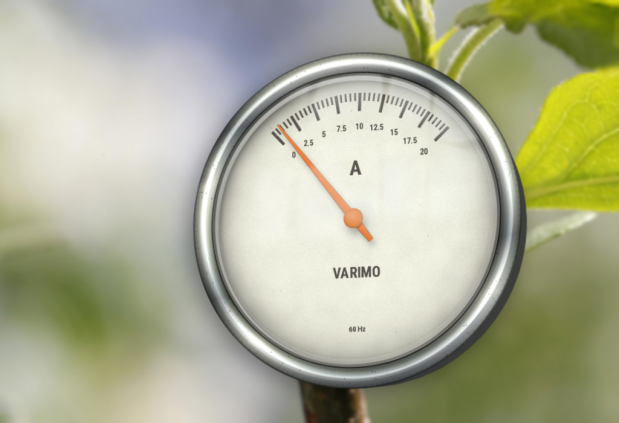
1 A
